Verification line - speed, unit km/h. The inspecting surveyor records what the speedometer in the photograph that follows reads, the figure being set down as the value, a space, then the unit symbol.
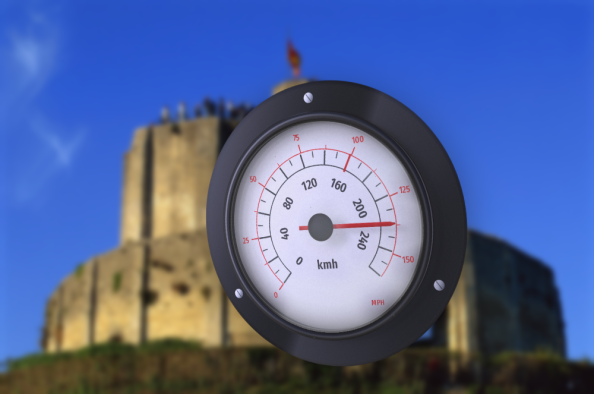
220 km/h
